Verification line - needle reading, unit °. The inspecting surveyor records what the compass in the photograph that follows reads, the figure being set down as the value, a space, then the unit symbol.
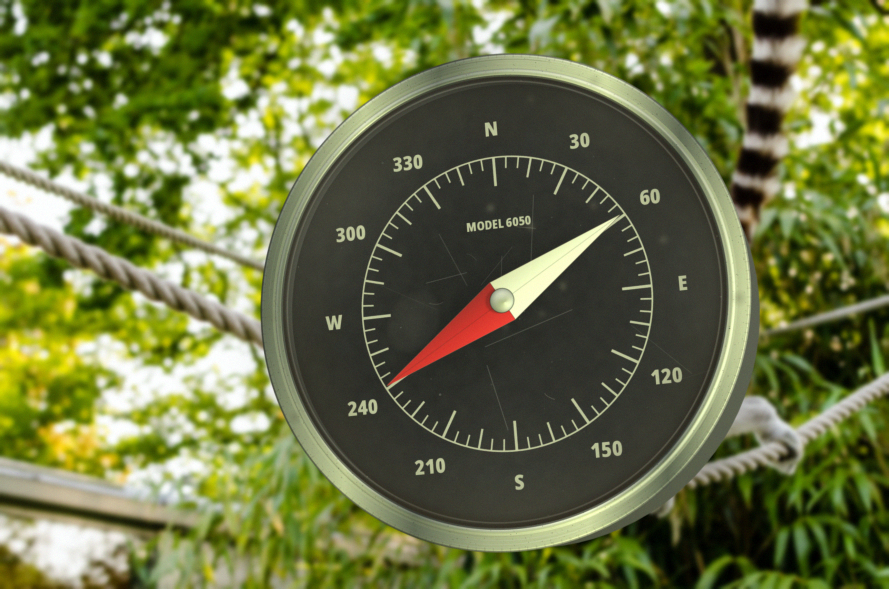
240 °
